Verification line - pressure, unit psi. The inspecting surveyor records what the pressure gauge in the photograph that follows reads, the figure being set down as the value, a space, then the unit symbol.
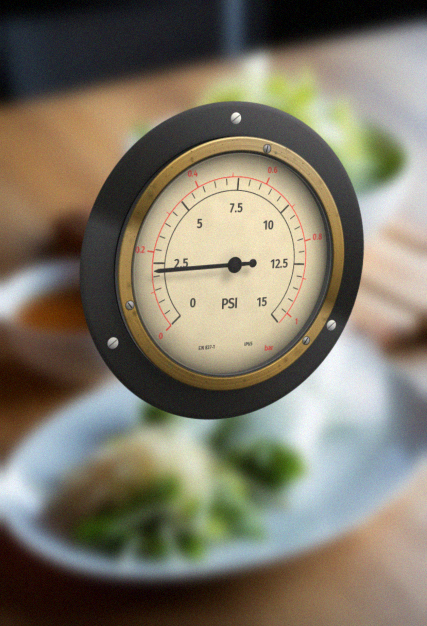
2.25 psi
